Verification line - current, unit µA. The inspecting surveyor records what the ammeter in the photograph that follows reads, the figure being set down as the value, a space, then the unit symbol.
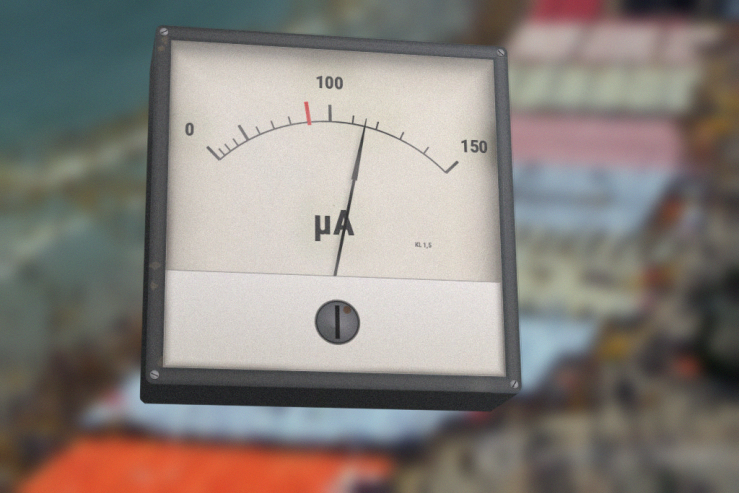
115 µA
